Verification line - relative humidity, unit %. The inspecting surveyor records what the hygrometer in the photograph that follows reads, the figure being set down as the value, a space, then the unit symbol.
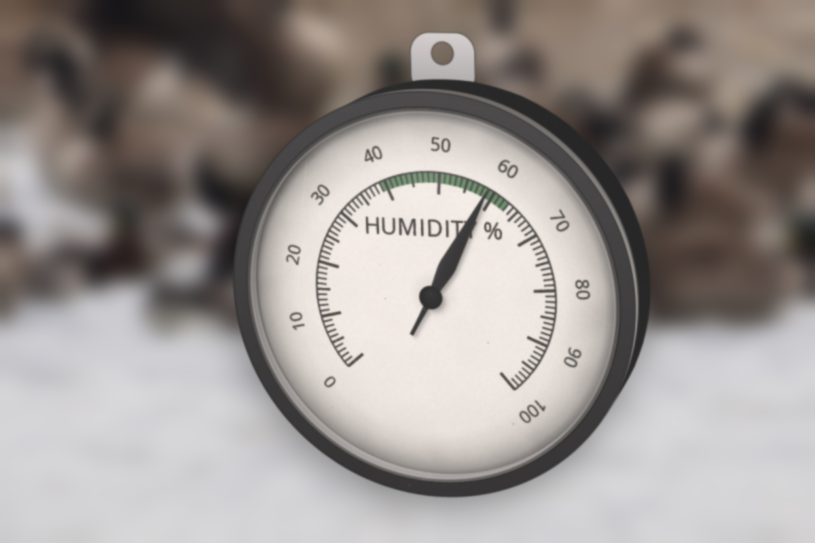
59 %
